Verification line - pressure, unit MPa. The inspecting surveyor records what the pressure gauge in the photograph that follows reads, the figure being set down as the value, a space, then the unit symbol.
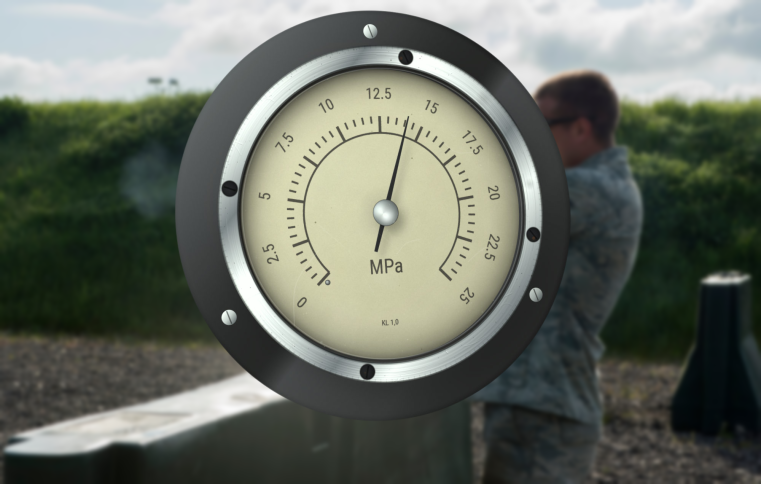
14 MPa
